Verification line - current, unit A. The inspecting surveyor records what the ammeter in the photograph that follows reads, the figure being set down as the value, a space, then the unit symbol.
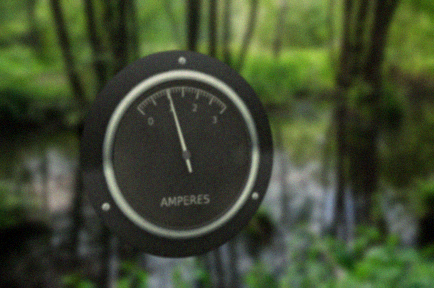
1 A
